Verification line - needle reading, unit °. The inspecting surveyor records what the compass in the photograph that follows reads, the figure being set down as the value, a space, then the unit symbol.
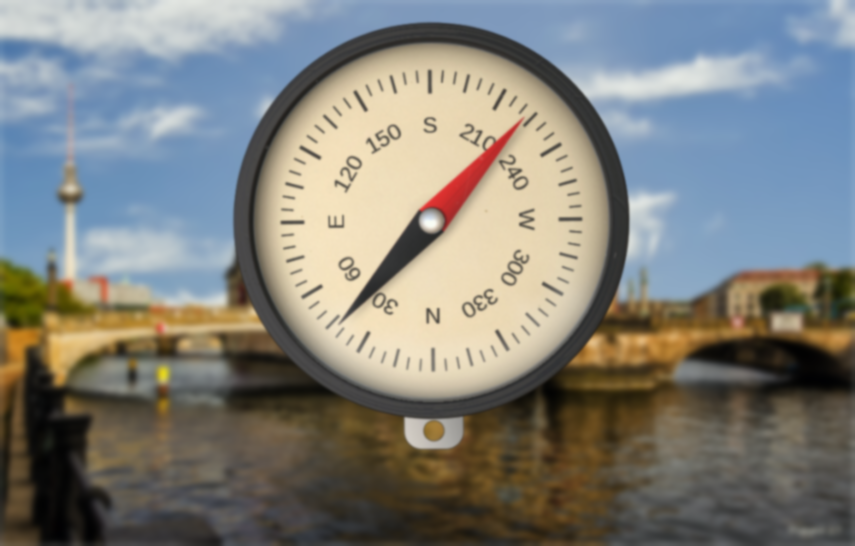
222.5 °
